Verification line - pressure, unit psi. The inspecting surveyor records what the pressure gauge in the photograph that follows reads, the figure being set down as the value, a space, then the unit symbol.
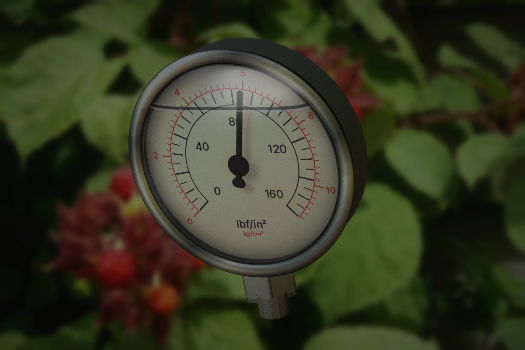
85 psi
